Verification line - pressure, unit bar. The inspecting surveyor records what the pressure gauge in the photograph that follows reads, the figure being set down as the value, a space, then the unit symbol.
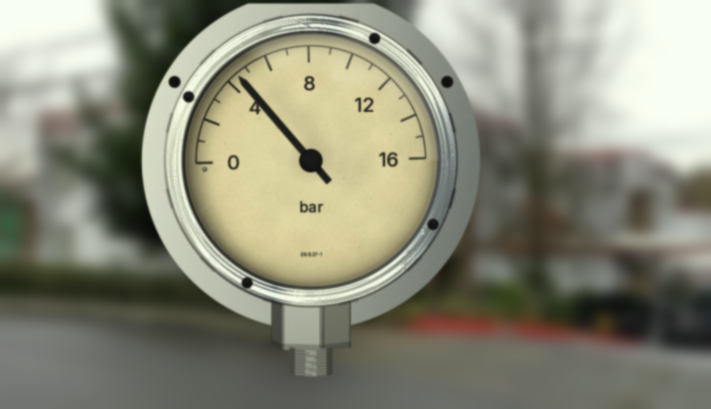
4.5 bar
